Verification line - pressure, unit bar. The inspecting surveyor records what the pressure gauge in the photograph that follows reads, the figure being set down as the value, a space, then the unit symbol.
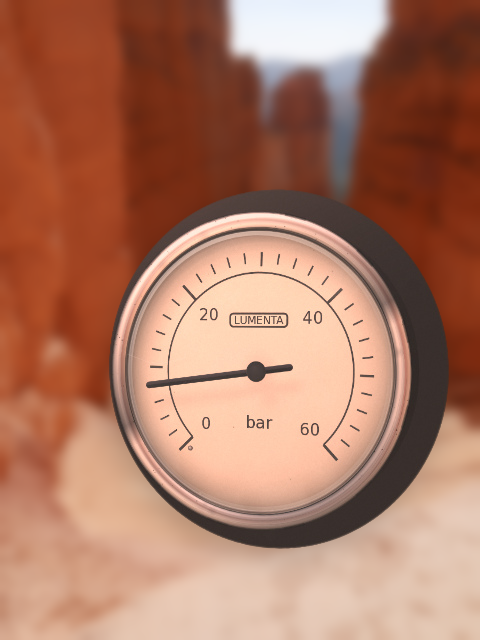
8 bar
